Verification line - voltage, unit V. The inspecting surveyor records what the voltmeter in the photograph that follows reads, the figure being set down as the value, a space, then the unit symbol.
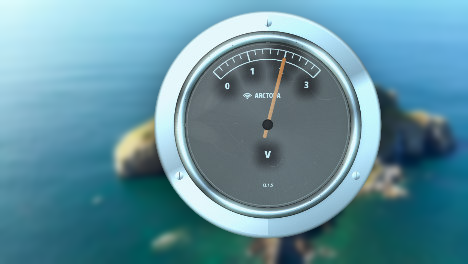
2 V
